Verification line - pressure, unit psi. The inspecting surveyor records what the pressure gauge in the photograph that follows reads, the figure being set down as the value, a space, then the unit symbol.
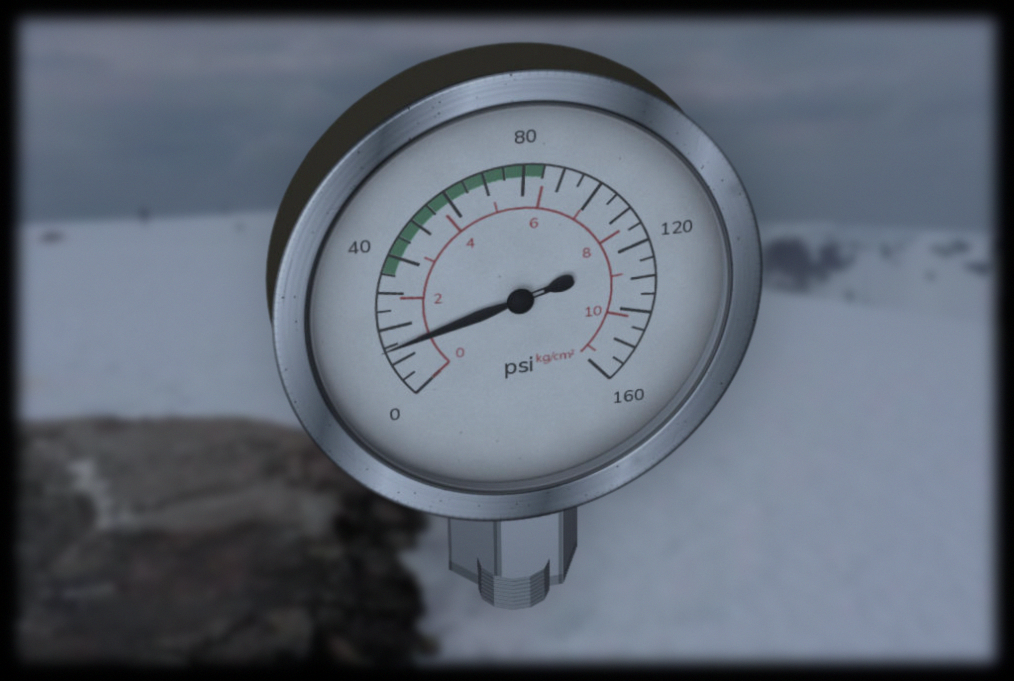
15 psi
